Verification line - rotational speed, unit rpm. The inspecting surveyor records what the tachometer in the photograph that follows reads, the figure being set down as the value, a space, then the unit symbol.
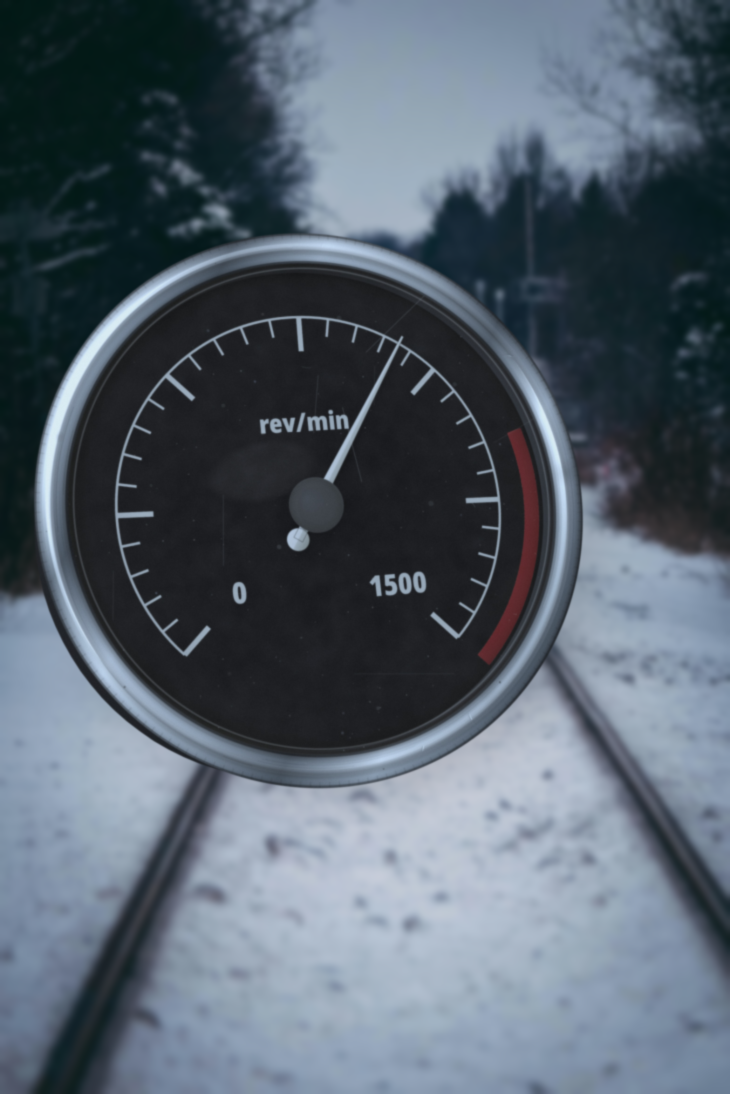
925 rpm
